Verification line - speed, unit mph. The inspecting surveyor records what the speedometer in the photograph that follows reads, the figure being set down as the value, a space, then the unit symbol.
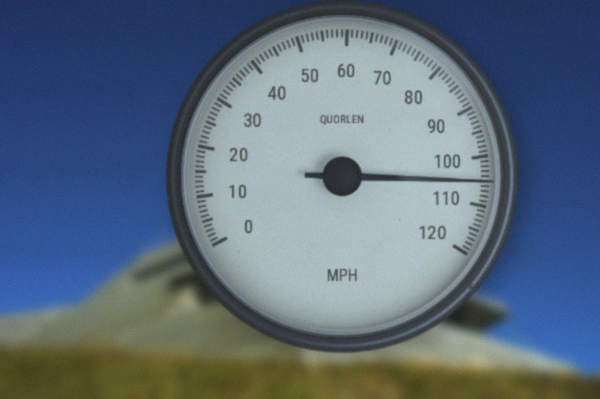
105 mph
